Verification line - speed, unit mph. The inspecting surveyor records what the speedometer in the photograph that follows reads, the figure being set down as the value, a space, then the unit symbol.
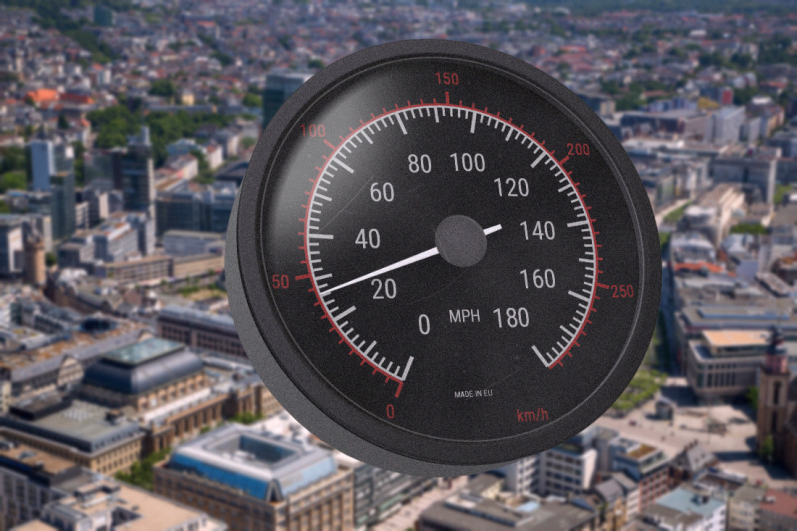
26 mph
